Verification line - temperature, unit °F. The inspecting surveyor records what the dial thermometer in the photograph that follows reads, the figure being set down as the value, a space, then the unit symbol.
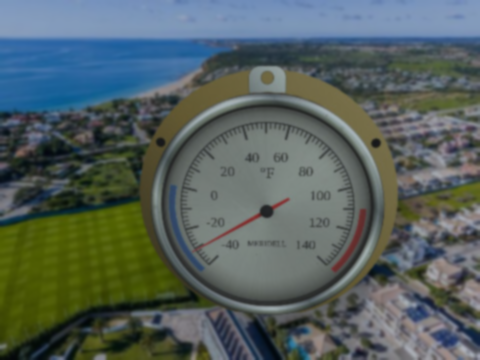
-30 °F
